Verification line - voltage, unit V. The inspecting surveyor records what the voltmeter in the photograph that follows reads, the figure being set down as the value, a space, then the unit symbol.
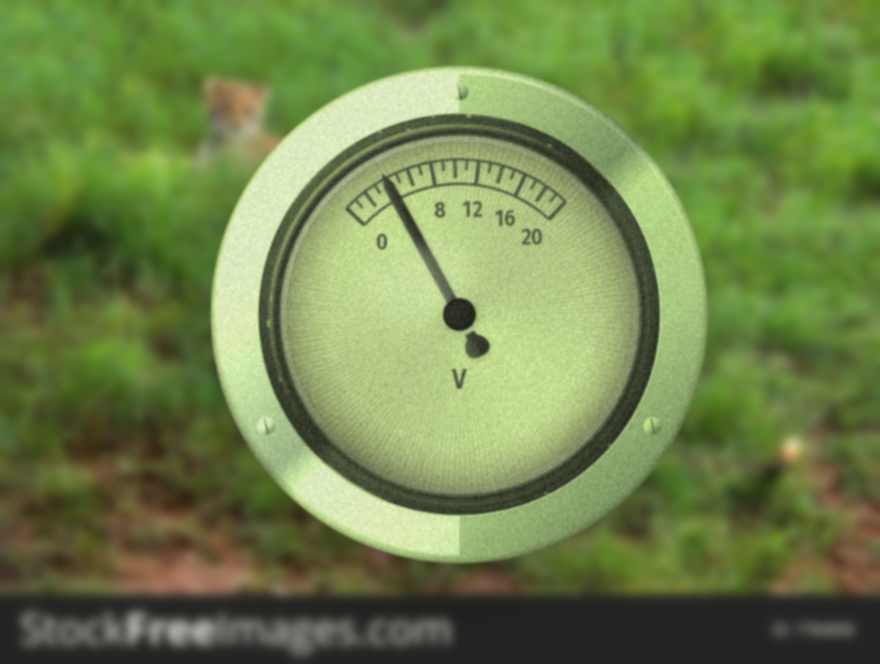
4 V
